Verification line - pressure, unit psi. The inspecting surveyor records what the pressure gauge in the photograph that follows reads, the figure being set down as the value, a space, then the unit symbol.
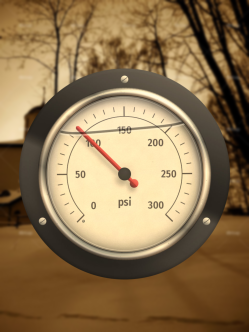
100 psi
